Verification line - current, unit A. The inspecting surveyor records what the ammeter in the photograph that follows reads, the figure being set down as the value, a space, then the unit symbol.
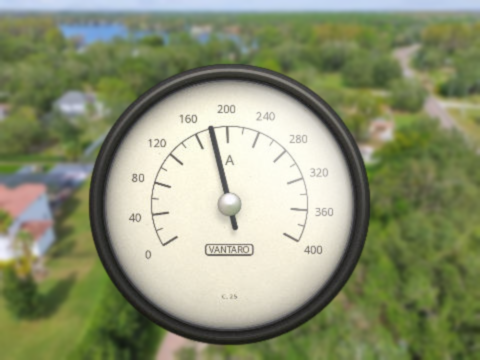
180 A
